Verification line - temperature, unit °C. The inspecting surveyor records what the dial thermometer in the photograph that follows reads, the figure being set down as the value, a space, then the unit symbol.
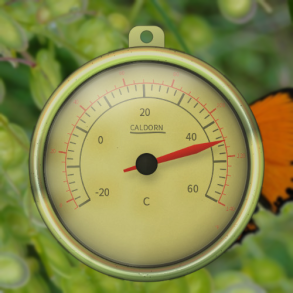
45 °C
